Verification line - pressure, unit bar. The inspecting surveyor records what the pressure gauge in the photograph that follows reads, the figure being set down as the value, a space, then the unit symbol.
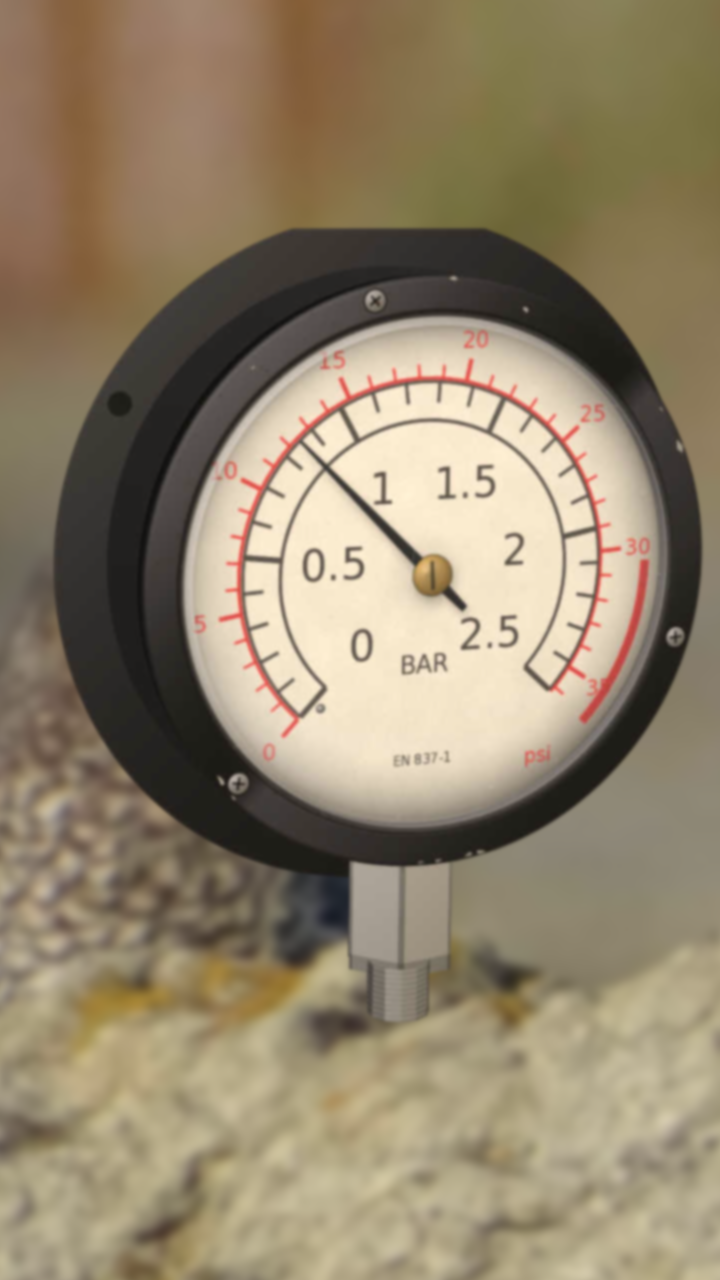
0.85 bar
